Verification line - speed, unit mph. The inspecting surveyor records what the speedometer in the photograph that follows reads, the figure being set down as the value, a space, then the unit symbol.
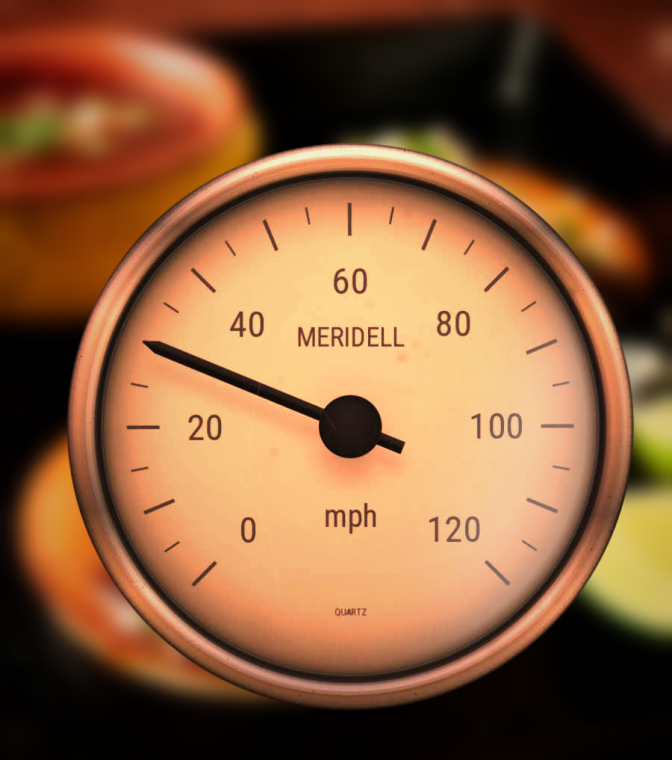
30 mph
